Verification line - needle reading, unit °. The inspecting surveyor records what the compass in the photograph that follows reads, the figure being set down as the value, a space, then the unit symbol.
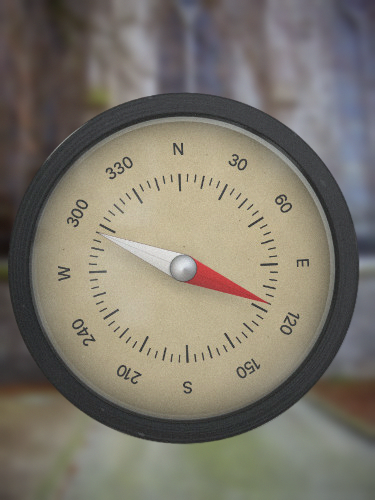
115 °
